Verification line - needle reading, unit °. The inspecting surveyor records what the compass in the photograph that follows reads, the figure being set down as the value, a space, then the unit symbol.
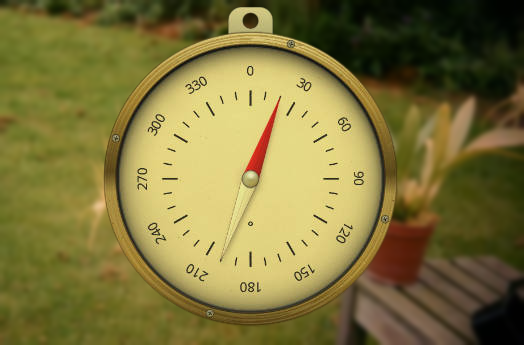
20 °
